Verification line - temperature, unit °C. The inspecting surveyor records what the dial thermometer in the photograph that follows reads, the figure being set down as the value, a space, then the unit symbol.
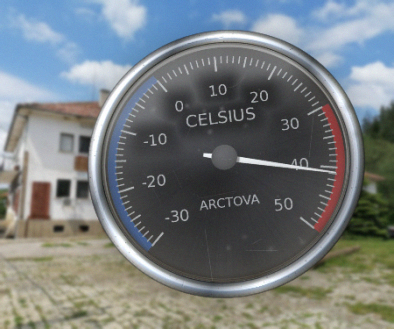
41 °C
